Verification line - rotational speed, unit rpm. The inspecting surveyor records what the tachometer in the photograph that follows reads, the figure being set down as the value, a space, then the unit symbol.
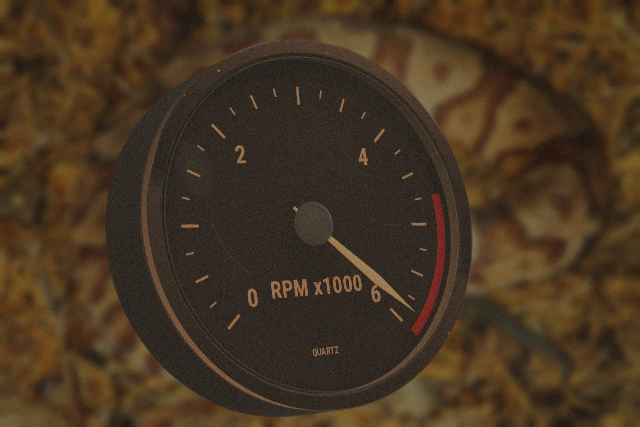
5875 rpm
